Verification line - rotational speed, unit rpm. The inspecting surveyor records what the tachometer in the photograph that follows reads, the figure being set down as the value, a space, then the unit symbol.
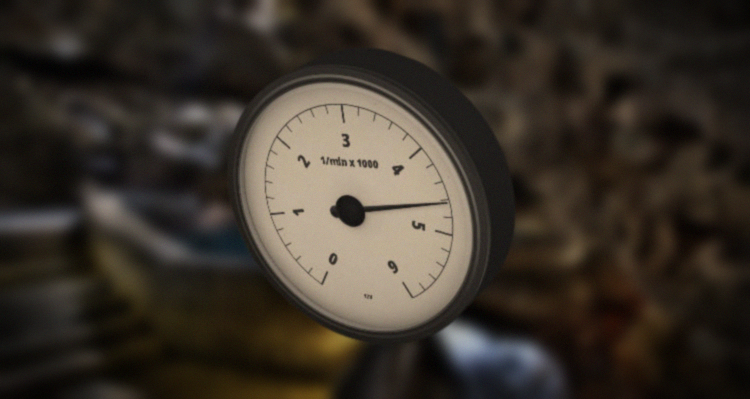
4600 rpm
